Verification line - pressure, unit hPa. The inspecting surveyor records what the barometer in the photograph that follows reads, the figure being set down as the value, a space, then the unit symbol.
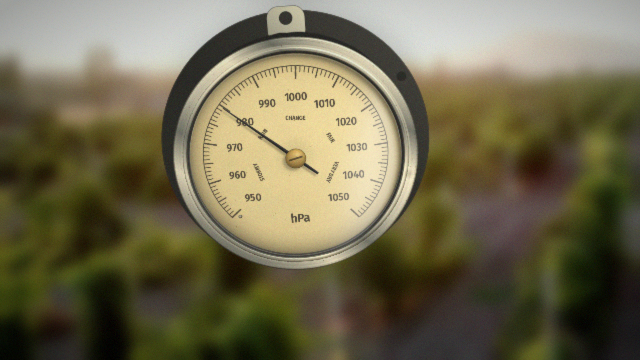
980 hPa
